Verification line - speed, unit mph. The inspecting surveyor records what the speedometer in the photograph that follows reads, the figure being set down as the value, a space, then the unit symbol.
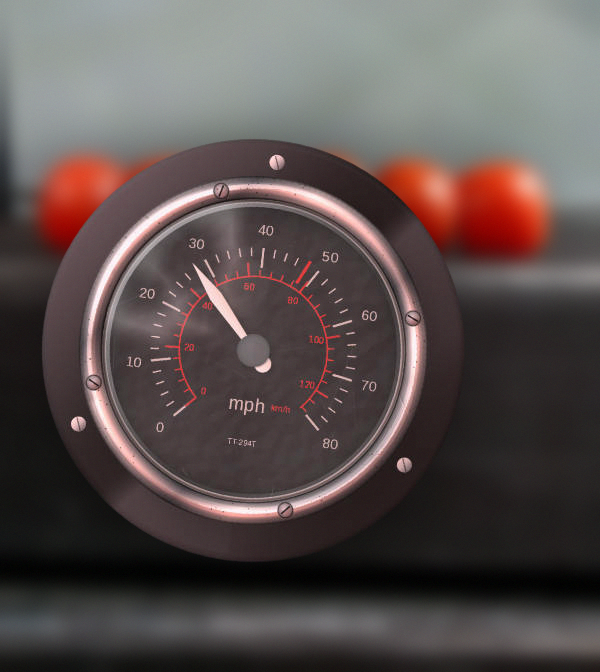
28 mph
